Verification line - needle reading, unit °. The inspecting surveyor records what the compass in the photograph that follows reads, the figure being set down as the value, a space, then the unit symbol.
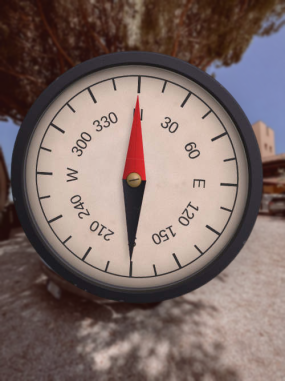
0 °
